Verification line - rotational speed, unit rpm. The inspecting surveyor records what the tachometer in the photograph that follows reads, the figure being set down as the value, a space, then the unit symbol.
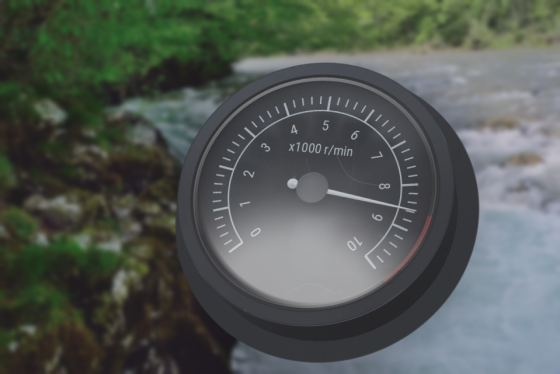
8600 rpm
